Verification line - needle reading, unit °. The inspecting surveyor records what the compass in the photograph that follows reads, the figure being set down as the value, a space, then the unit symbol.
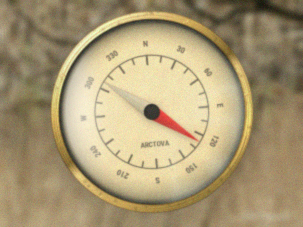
127.5 °
